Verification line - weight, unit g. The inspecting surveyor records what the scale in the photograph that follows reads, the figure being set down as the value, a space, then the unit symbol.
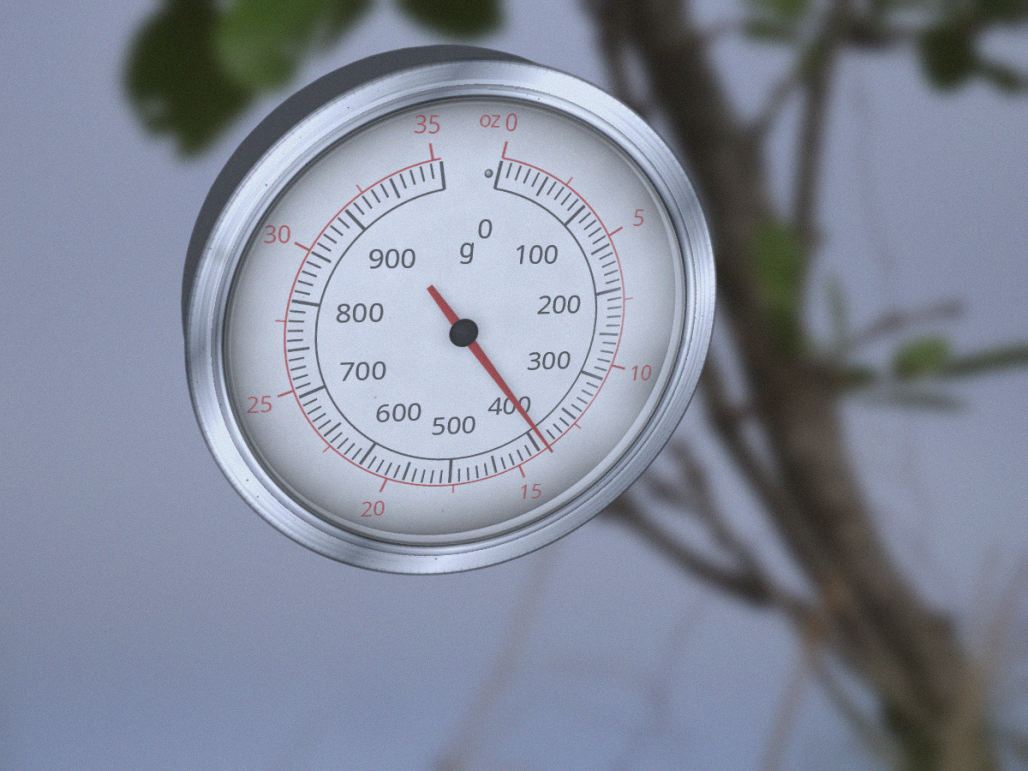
390 g
